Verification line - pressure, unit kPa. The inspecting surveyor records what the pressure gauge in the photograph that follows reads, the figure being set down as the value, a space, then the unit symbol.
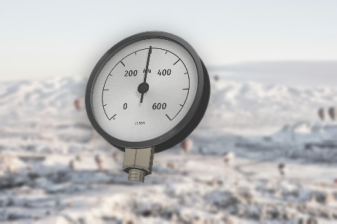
300 kPa
